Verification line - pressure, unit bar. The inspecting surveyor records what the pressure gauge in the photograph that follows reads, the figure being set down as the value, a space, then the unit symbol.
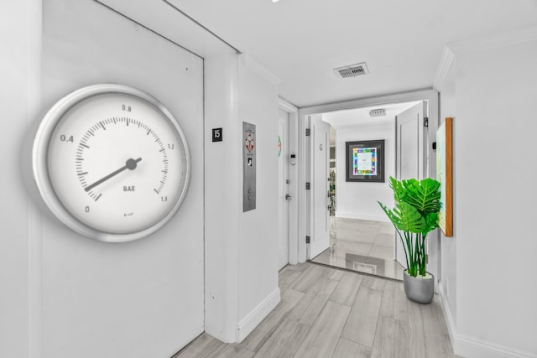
0.1 bar
